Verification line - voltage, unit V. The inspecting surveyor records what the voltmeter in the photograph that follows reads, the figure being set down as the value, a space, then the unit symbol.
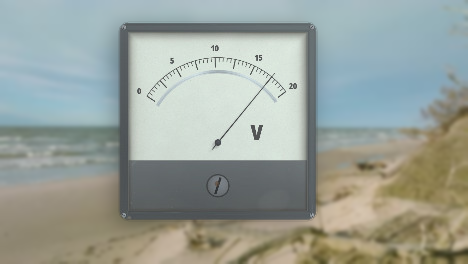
17.5 V
